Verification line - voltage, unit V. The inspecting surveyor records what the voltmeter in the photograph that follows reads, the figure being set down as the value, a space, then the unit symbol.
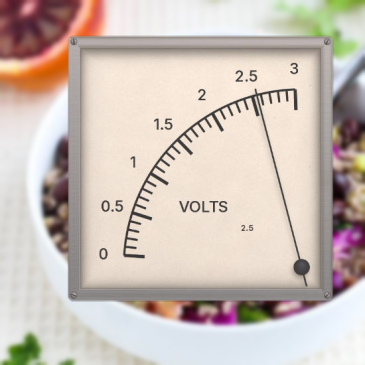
2.55 V
